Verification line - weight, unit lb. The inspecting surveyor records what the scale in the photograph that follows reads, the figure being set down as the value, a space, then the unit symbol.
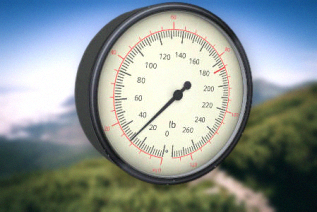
30 lb
